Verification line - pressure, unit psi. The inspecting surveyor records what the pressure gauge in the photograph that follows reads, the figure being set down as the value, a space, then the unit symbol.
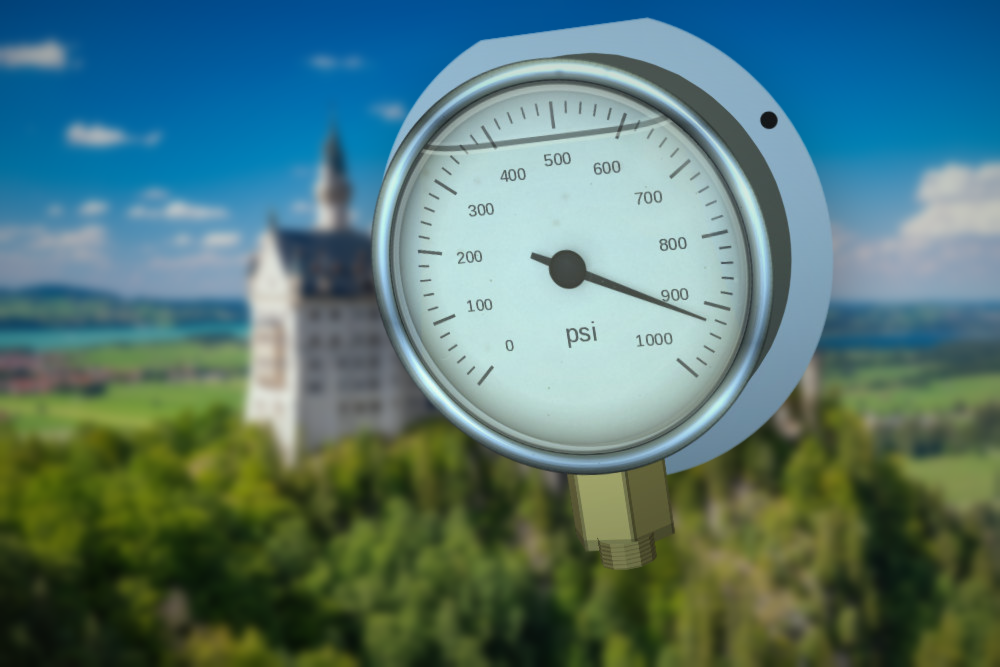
920 psi
